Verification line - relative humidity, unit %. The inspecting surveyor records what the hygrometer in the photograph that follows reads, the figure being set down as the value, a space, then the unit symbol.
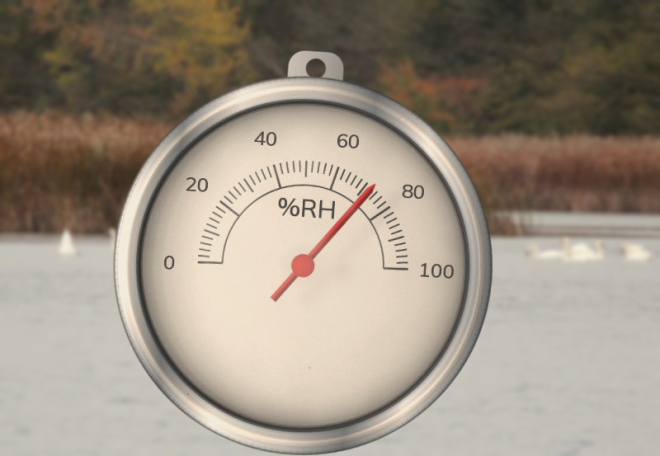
72 %
